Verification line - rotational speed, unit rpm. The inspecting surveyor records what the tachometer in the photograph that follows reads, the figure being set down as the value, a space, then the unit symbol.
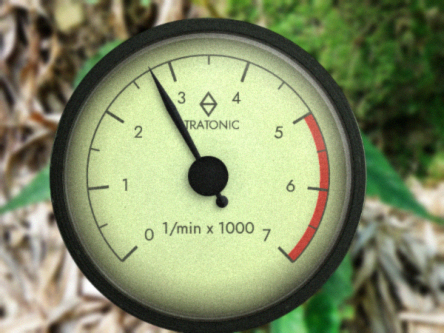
2750 rpm
